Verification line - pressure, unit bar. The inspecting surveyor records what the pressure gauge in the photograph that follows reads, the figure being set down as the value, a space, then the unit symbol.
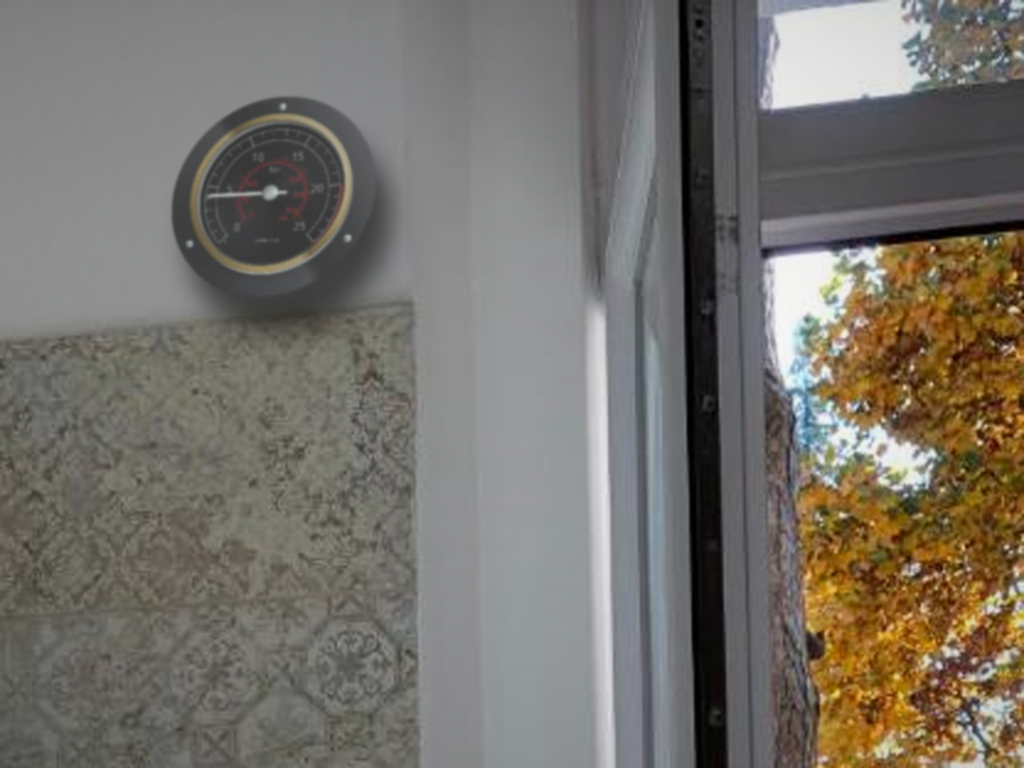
4 bar
